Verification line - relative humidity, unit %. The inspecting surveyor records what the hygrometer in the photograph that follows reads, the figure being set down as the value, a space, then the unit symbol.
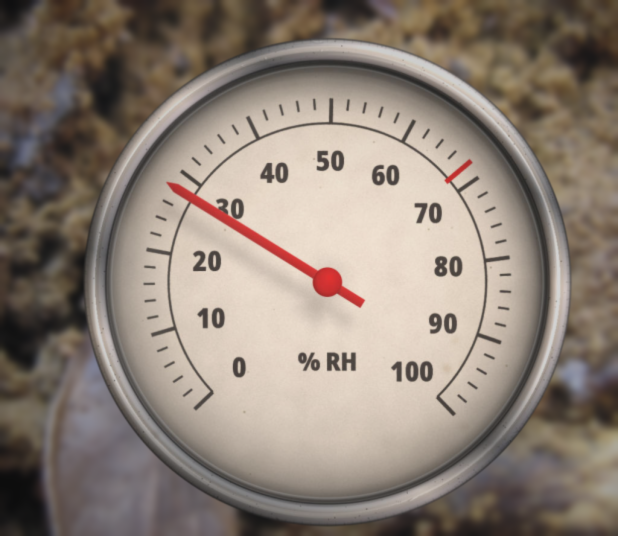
28 %
